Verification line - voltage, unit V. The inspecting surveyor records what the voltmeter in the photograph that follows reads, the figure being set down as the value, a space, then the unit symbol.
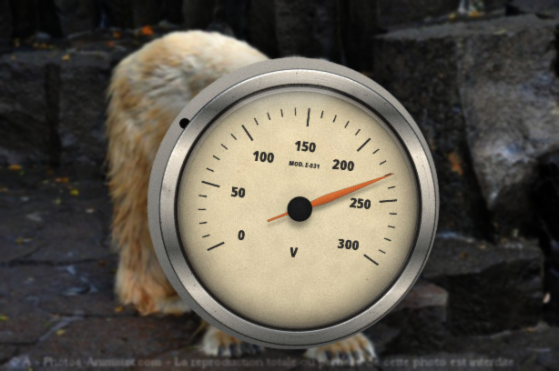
230 V
